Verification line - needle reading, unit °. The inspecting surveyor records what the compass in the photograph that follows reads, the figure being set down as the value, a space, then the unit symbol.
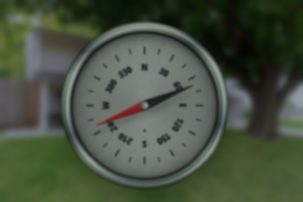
247.5 °
